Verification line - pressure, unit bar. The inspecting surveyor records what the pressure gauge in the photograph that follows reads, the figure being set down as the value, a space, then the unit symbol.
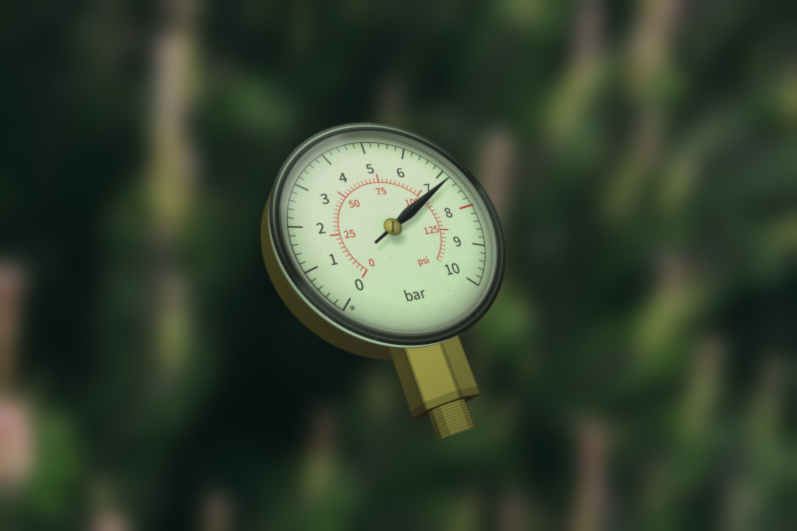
7.2 bar
